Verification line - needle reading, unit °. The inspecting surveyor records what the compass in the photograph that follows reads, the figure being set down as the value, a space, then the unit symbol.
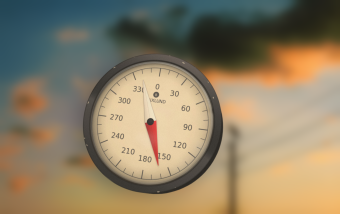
160 °
